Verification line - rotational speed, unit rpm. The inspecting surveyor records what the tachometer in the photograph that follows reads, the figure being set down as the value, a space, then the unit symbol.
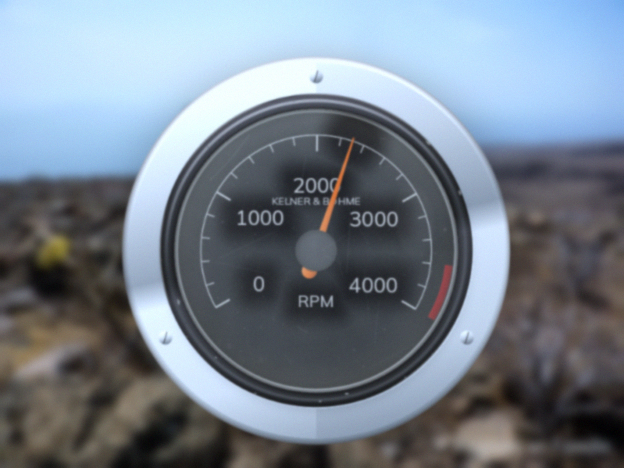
2300 rpm
